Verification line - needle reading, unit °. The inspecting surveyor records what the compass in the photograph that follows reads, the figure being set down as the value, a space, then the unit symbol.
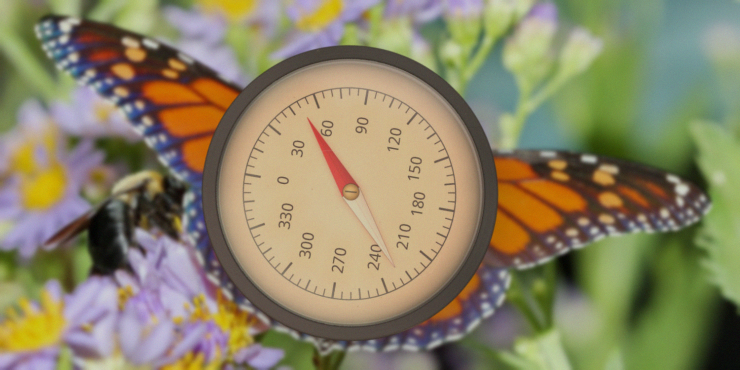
50 °
